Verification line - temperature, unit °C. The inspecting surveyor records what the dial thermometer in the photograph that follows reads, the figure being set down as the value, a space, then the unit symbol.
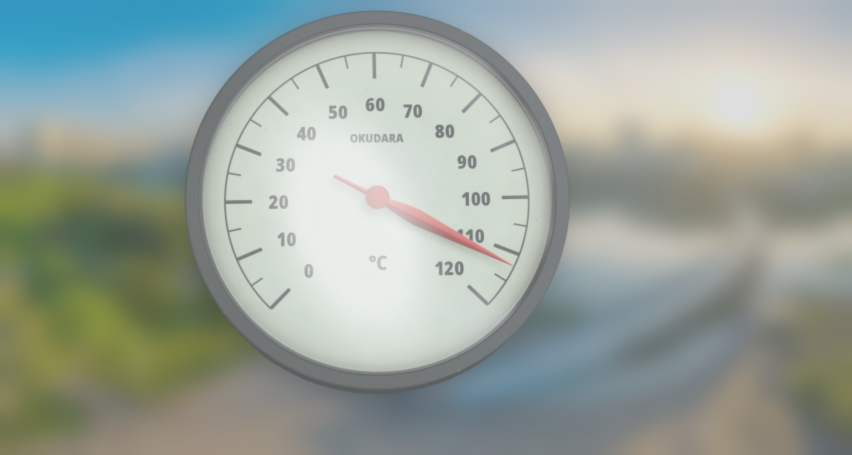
112.5 °C
